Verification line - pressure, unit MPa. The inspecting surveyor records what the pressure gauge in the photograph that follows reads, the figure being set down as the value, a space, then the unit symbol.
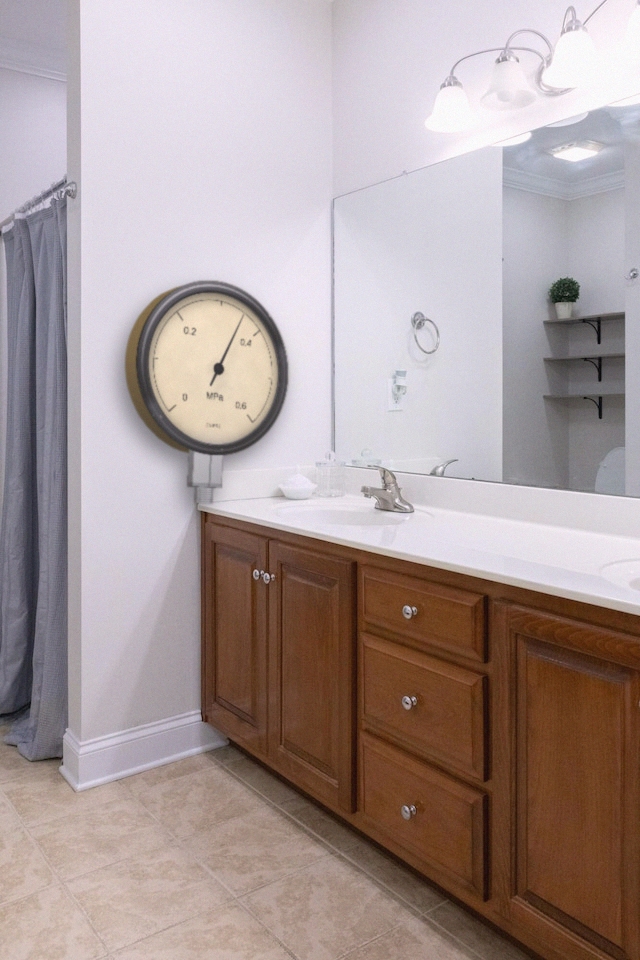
0.35 MPa
